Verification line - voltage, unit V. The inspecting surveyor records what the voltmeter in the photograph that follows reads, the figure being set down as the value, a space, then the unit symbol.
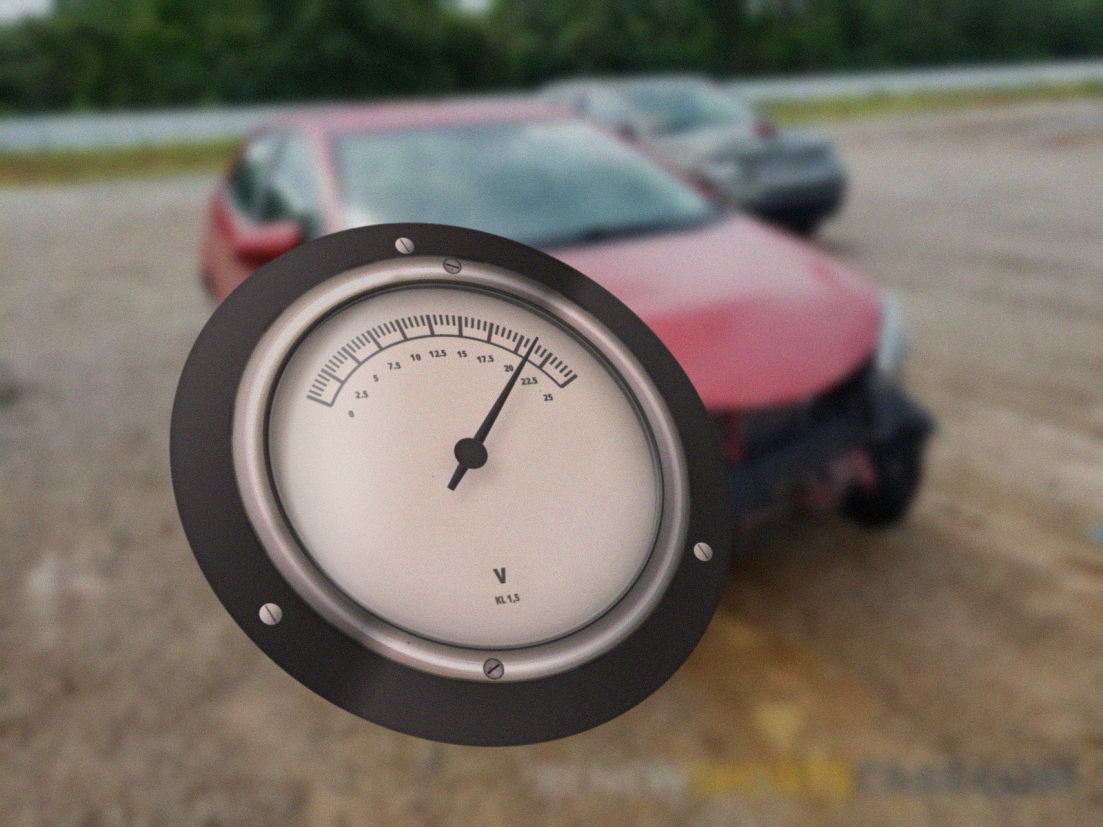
21 V
